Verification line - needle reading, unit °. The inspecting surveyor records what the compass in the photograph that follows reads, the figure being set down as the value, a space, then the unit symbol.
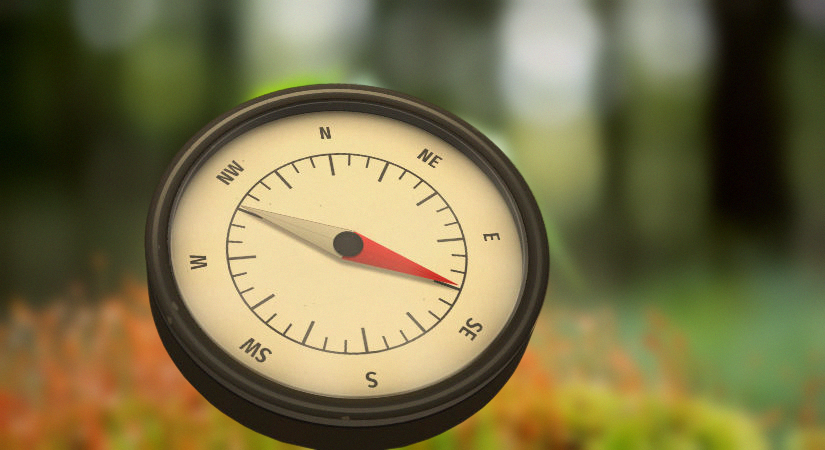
120 °
